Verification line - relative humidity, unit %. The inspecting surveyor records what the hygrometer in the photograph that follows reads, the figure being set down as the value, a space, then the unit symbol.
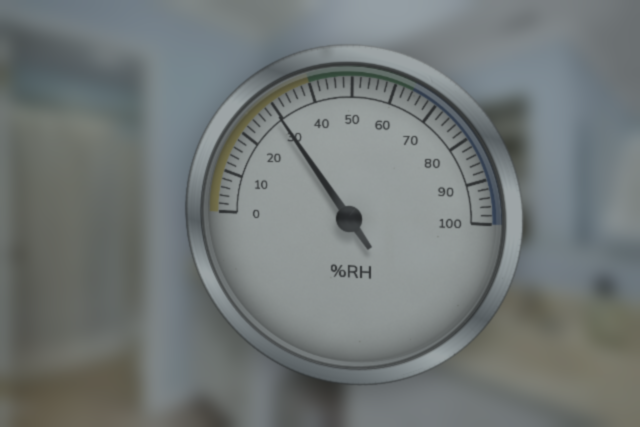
30 %
